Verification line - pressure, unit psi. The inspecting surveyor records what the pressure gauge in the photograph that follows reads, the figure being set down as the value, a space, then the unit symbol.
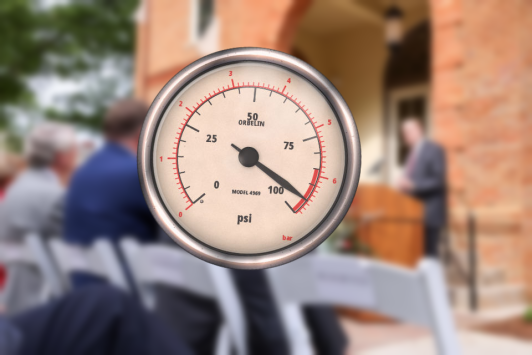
95 psi
